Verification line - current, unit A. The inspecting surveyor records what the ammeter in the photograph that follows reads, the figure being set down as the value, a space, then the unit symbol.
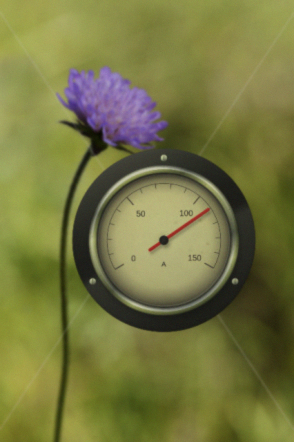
110 A
